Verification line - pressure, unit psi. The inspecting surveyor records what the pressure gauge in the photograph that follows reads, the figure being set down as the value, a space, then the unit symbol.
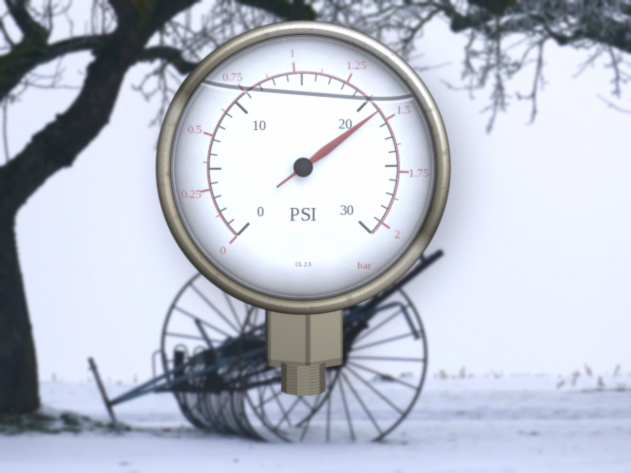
21 psi
